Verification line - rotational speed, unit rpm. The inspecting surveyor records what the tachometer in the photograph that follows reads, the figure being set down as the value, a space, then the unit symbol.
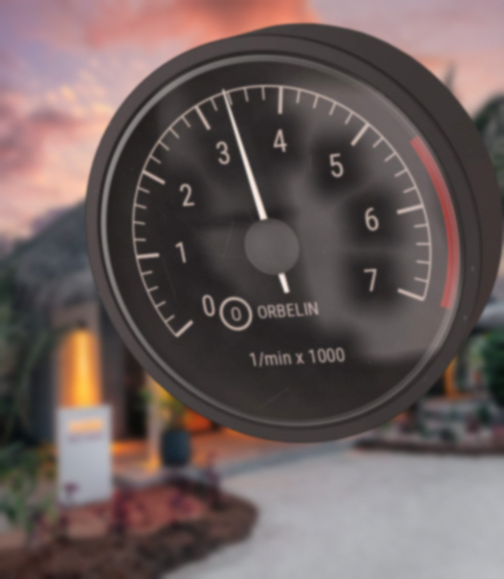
3400 rpm
